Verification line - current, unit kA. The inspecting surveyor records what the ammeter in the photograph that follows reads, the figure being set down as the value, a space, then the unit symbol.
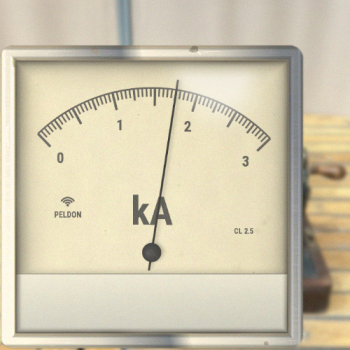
1.75 kA
